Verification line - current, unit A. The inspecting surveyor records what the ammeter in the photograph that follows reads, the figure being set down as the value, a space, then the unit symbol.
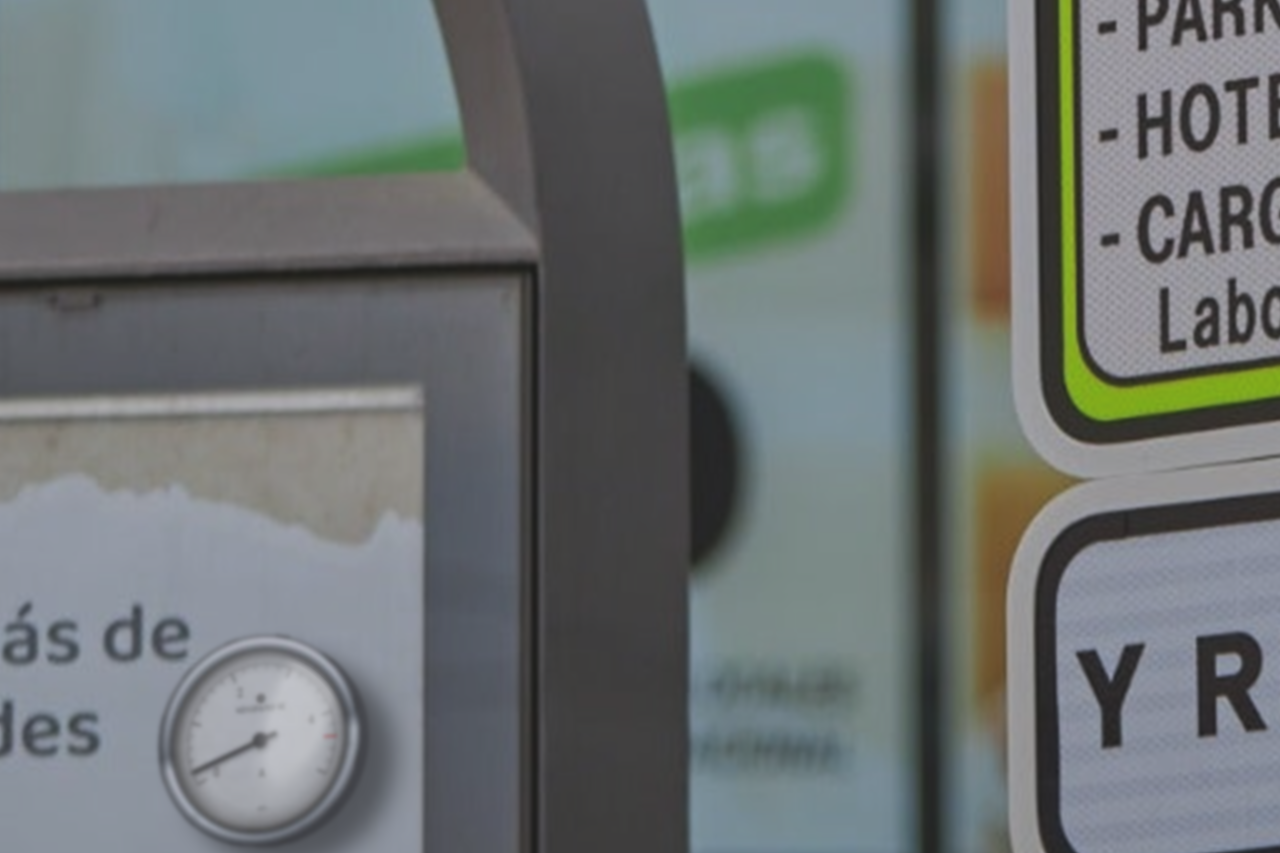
0.2 A
